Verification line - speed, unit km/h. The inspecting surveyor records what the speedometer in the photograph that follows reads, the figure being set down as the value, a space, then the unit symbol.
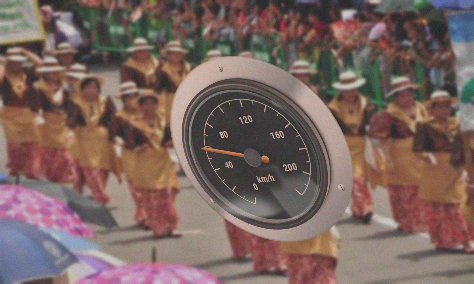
60 km/h
